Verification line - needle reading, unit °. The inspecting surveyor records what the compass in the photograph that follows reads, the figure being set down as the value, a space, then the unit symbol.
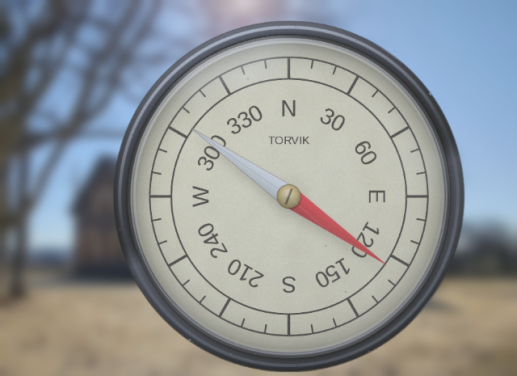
125 °
